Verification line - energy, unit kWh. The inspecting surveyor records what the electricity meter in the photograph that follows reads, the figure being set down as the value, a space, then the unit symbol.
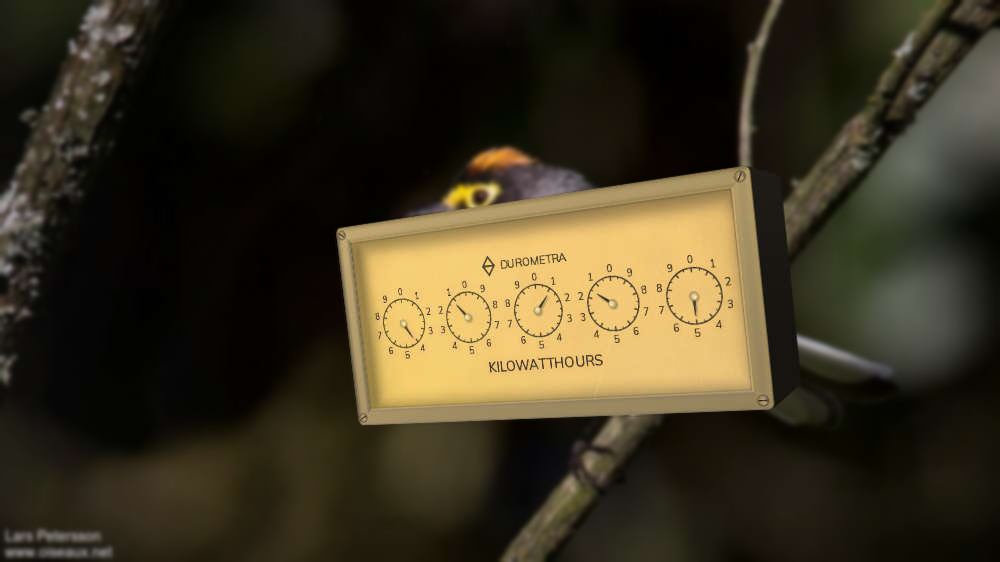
41115 kWh
